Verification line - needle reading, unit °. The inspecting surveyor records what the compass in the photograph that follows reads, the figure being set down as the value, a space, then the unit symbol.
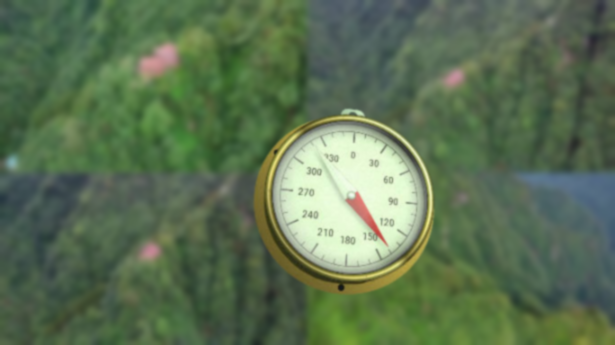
140 °
